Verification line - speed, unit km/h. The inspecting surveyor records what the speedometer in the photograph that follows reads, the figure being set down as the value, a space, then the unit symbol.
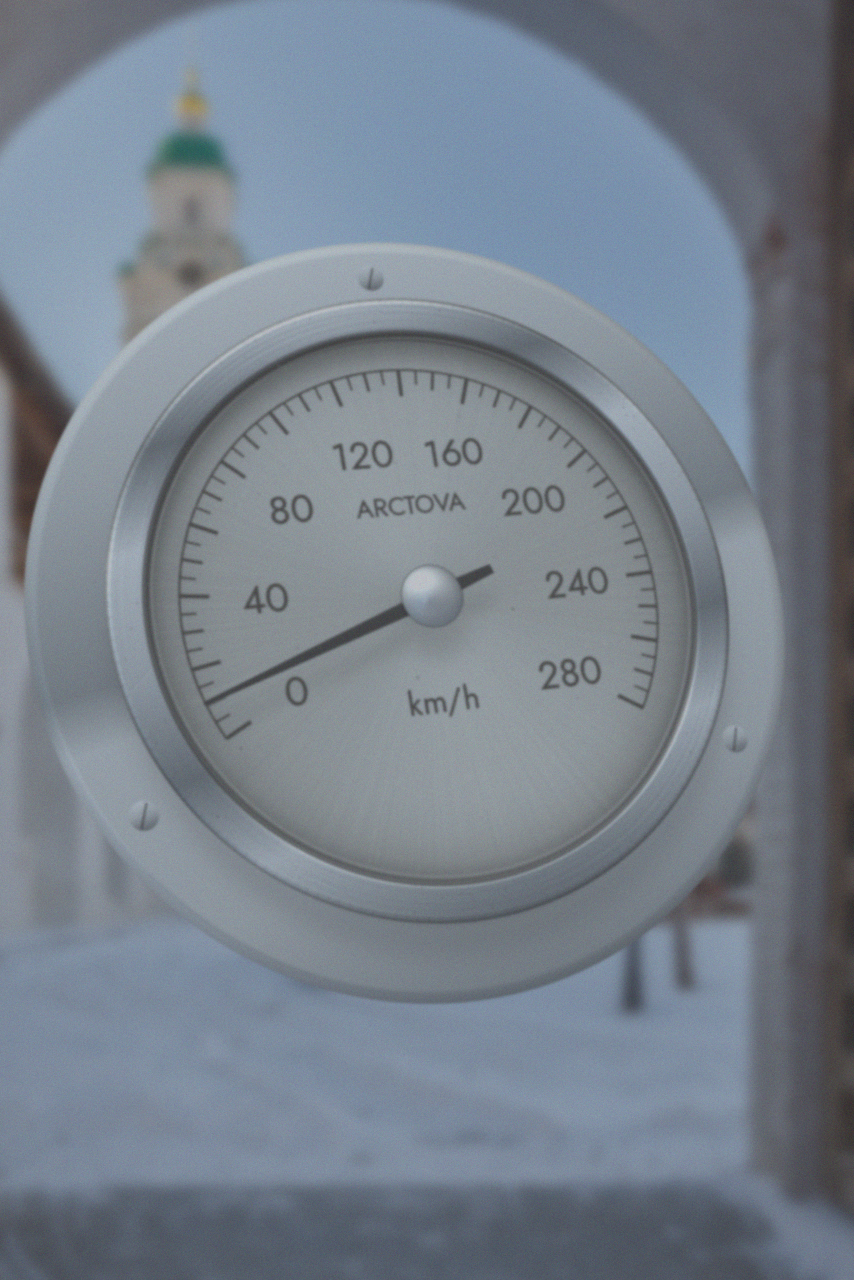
10 km/h
